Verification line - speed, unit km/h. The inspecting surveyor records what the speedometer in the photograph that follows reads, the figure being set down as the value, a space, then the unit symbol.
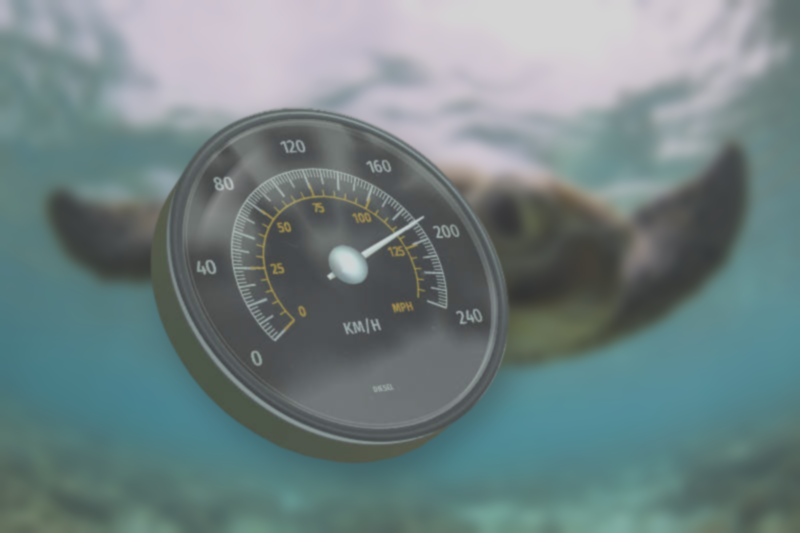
190 km/h
